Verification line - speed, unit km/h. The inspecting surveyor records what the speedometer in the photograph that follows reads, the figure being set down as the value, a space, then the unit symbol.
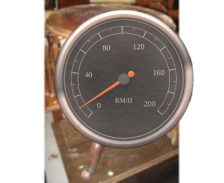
10 km/h
